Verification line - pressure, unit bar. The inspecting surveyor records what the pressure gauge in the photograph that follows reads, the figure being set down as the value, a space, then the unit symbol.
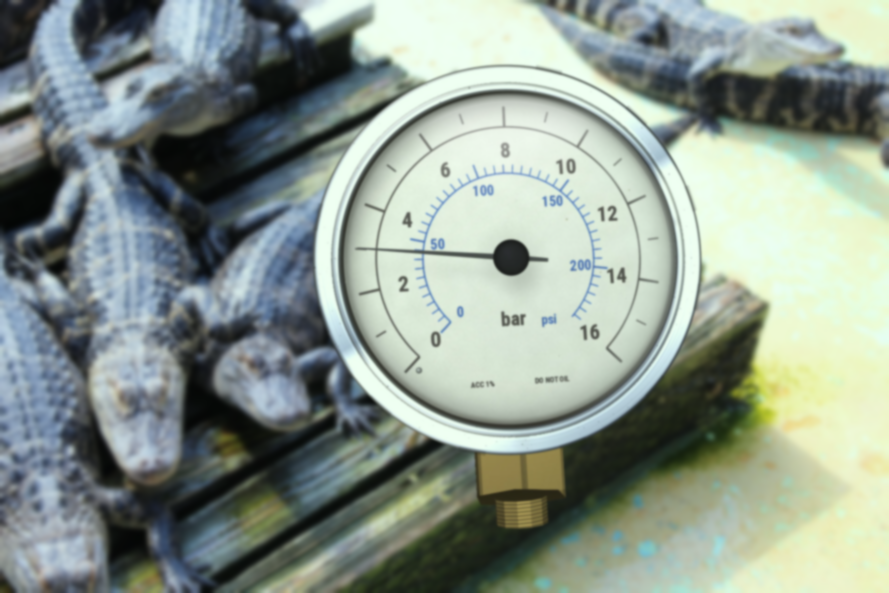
3 bar
